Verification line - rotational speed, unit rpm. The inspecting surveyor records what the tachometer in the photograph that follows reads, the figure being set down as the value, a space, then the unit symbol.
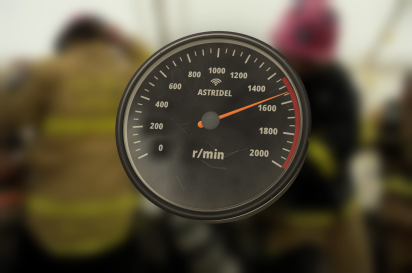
1550 rpm
